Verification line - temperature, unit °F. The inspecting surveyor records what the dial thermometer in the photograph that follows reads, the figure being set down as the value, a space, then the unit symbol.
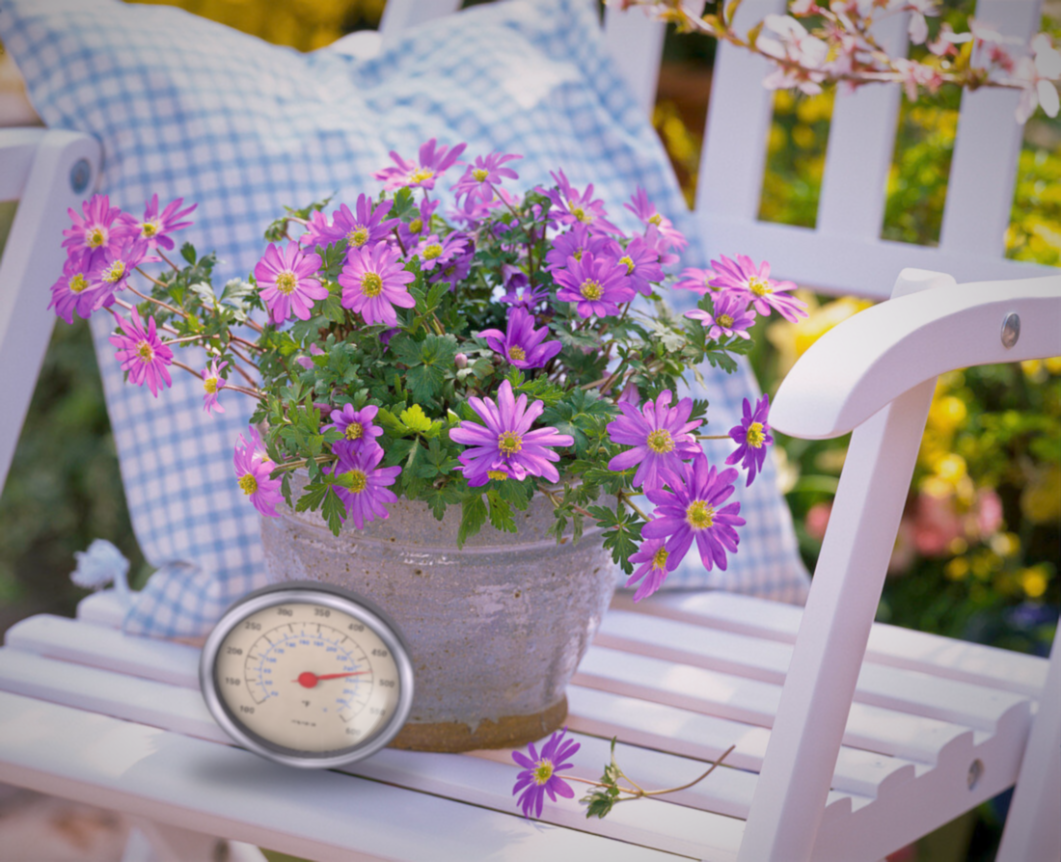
475 °F
